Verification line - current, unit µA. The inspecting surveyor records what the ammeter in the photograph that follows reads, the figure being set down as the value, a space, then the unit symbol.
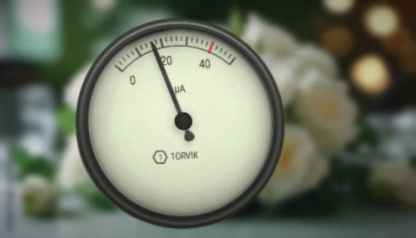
16 µA
